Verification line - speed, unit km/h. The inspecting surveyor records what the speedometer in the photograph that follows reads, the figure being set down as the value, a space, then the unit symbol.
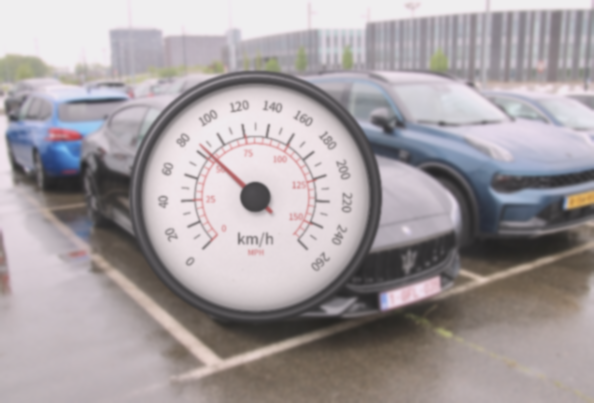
85 km/h
